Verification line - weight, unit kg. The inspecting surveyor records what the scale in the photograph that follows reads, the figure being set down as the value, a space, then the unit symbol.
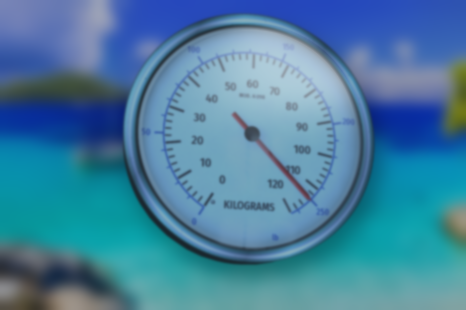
114 kg
